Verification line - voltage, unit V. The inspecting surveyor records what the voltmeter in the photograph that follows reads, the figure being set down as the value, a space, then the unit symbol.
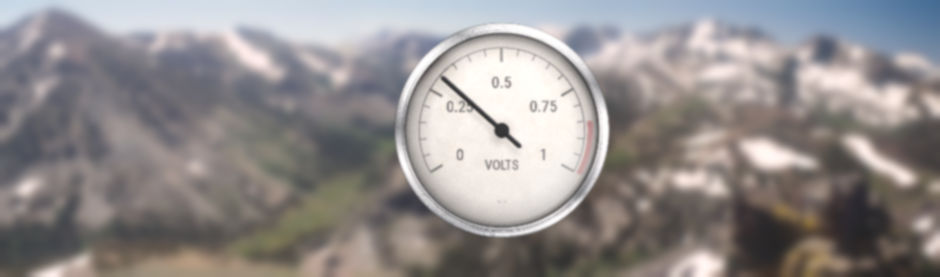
0.3 V
